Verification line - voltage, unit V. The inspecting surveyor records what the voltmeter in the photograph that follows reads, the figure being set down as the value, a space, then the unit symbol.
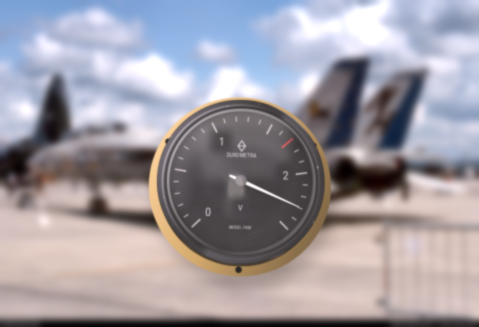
2.3 V
